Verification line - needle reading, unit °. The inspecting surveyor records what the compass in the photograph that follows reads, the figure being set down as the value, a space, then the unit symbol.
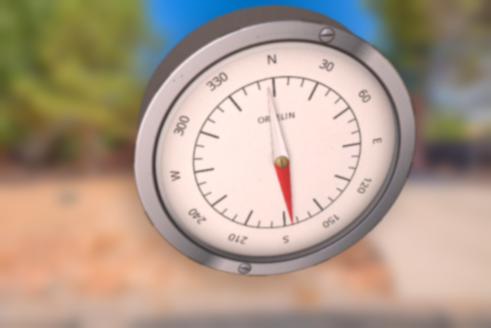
175 °
